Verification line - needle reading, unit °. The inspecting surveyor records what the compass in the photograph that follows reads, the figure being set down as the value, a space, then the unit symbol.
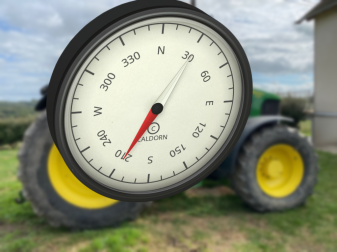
210 °
